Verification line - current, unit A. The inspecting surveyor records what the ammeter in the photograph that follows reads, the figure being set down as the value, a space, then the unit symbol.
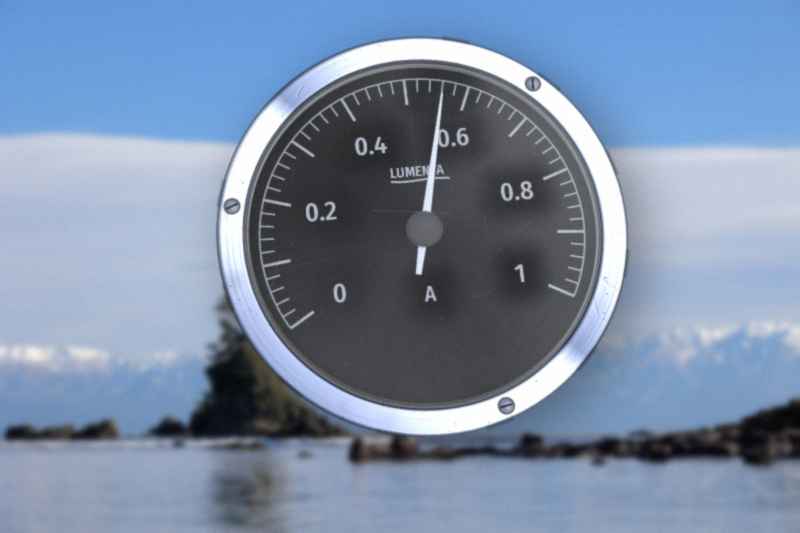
0.56 A
